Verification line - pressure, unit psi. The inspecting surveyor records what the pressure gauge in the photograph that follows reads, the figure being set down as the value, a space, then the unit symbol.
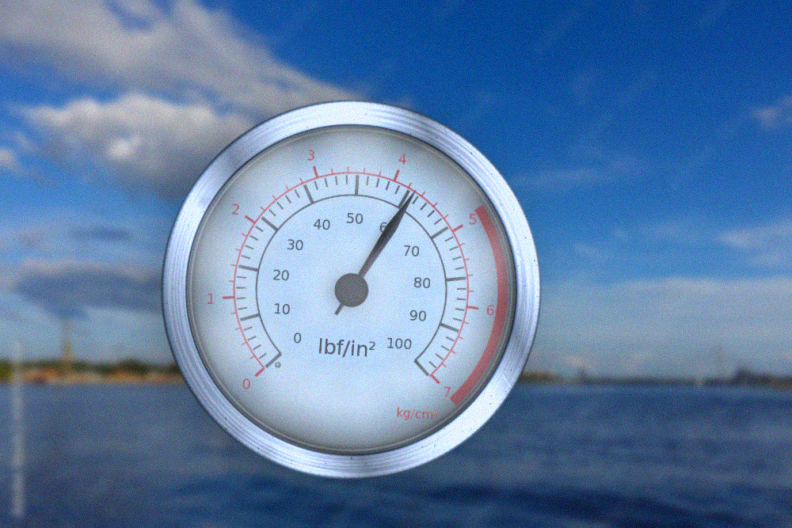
61 psi
